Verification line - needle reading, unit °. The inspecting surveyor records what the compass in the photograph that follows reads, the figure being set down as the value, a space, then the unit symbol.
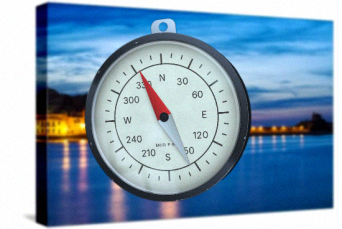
335 °
